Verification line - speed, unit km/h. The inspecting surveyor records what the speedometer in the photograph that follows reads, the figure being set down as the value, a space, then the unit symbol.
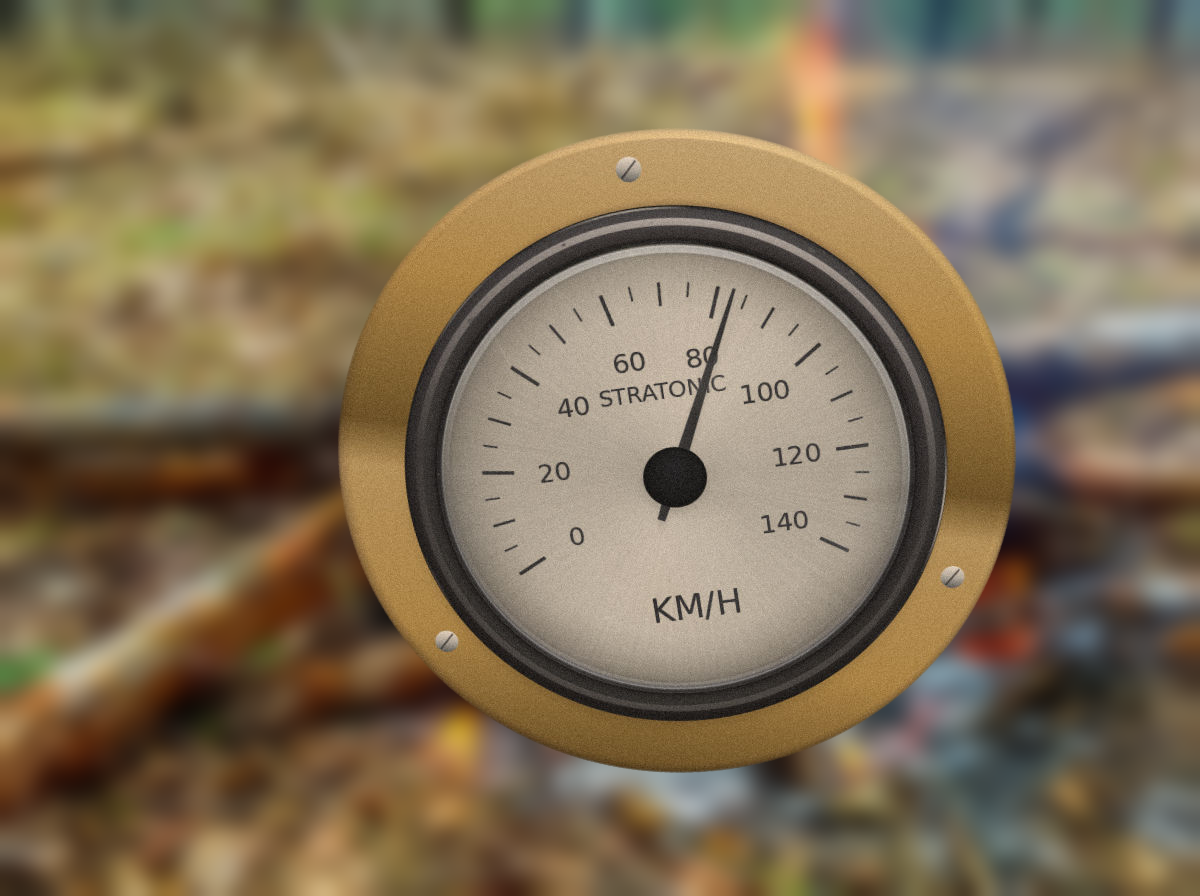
82.5 km/h
